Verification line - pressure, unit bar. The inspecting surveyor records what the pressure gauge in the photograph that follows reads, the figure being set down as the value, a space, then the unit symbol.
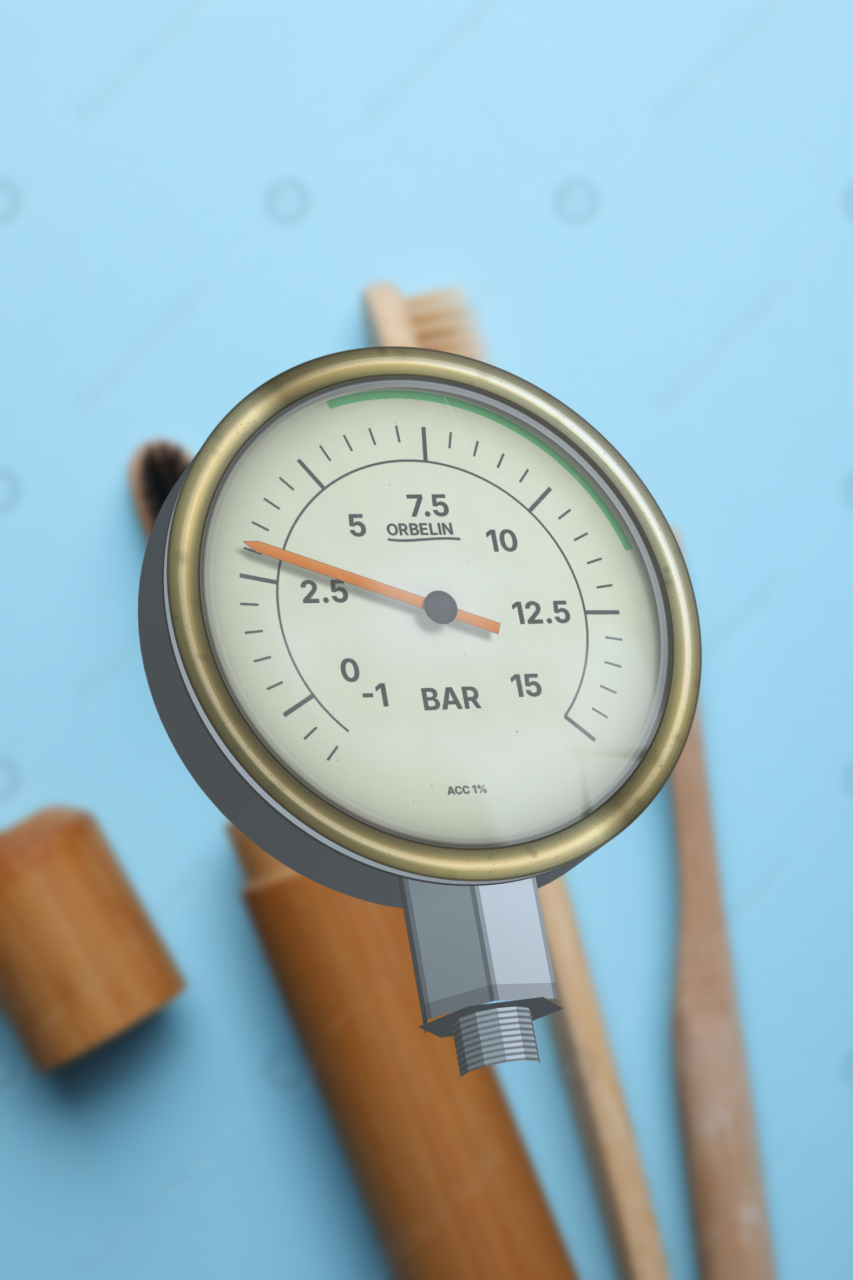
3 bar
